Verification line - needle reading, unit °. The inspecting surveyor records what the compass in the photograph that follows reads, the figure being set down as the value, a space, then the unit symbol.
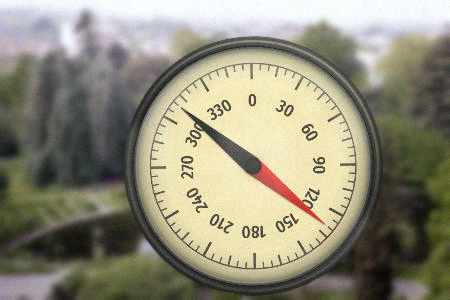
130 °
